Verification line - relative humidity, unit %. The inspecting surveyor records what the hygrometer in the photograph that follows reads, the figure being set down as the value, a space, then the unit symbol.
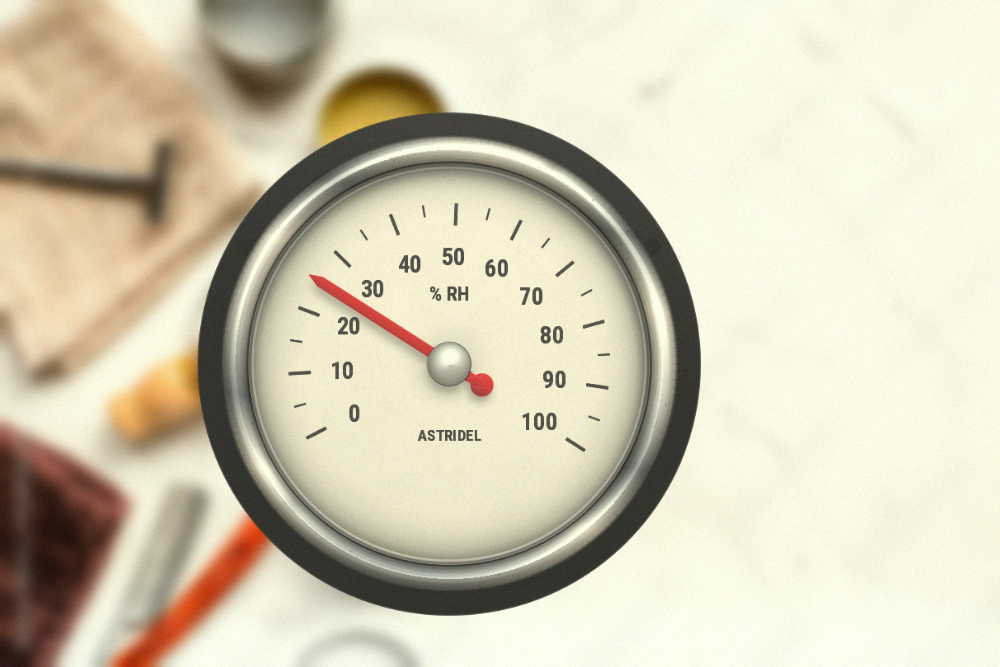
25 %
